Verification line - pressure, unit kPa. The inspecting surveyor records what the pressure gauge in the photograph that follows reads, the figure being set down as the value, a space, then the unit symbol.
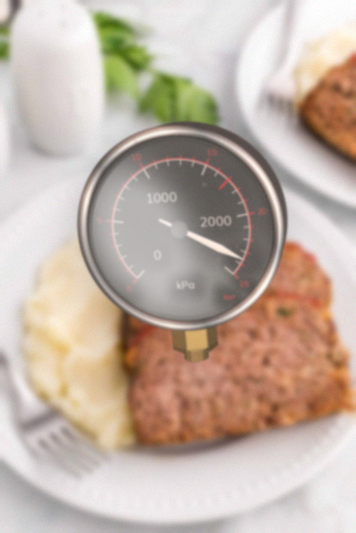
2350 kPa
